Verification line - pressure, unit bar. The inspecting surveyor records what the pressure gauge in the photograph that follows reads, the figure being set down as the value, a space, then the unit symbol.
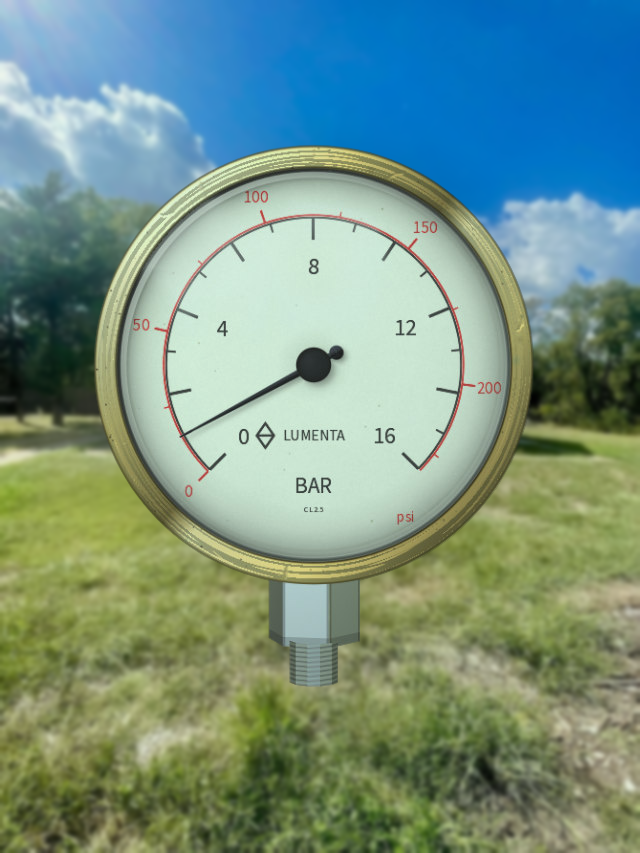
1 bar
